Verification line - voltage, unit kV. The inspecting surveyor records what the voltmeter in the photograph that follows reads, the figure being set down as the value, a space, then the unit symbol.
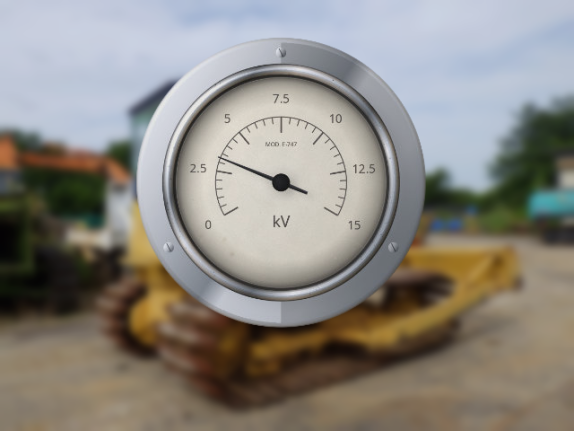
3.25 kV
